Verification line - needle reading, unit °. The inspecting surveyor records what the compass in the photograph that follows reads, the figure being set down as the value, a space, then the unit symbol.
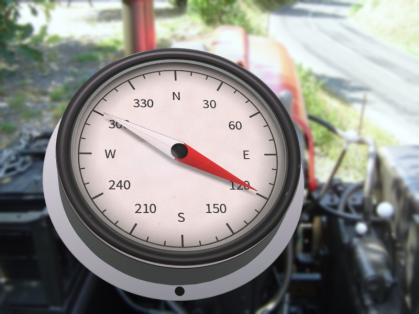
120 °
